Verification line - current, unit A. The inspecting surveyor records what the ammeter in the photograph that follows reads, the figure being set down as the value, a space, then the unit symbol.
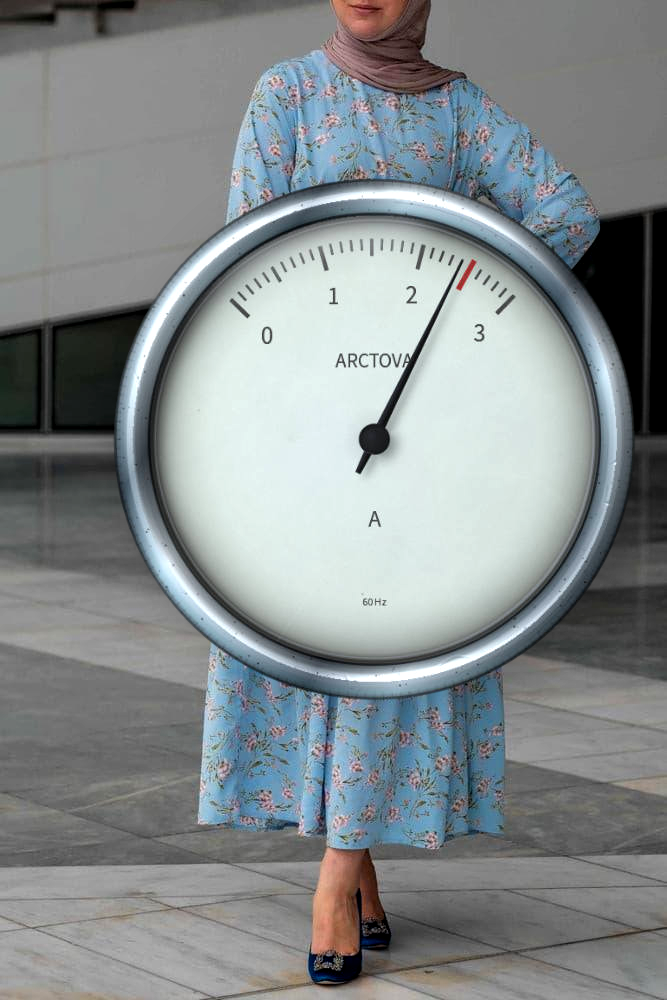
2.4 A
